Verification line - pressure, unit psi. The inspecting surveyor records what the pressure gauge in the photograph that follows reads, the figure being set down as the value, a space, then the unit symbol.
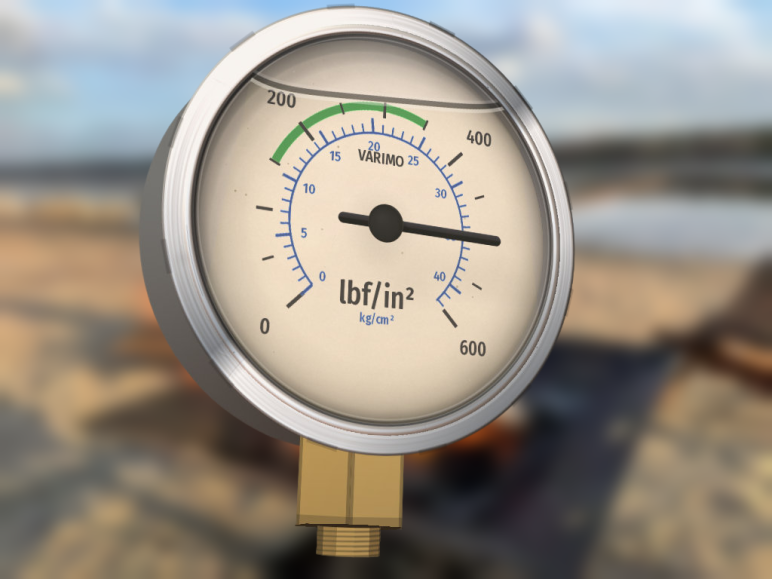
500 psi
